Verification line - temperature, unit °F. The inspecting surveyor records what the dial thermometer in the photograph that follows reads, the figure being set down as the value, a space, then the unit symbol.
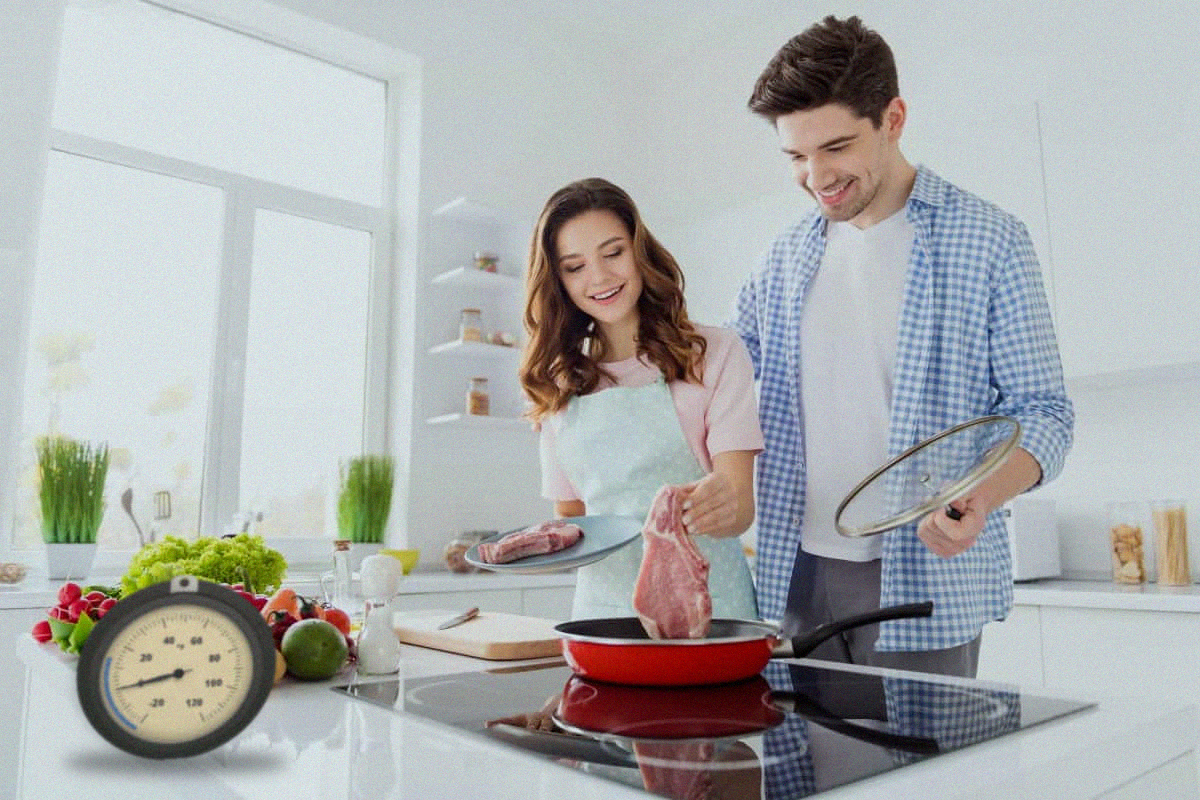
0 °F
